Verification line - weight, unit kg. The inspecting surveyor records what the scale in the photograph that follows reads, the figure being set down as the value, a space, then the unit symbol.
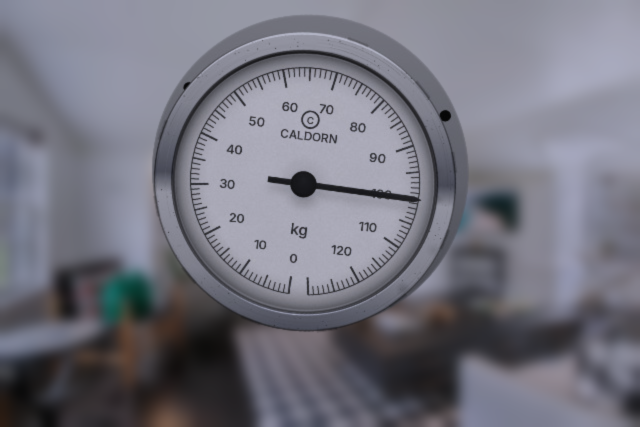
100 kg
